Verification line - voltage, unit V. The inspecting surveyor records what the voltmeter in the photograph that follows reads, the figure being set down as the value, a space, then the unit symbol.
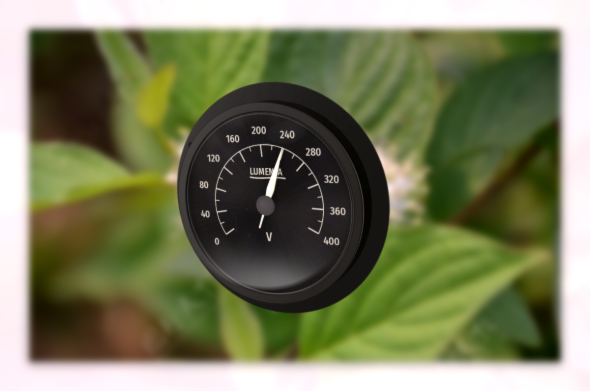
240 V
